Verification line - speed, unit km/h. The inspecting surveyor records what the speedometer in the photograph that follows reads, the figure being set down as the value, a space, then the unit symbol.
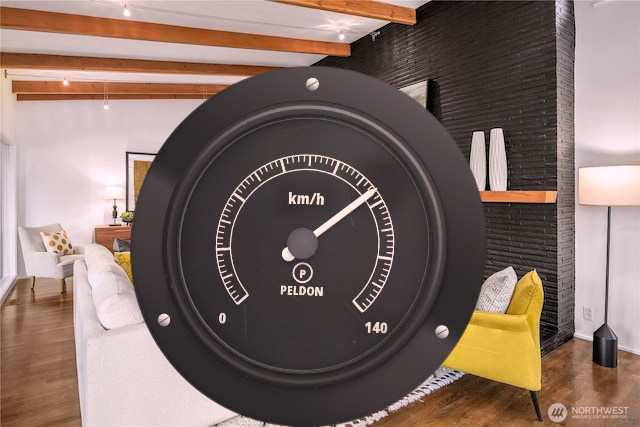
96 km/h
